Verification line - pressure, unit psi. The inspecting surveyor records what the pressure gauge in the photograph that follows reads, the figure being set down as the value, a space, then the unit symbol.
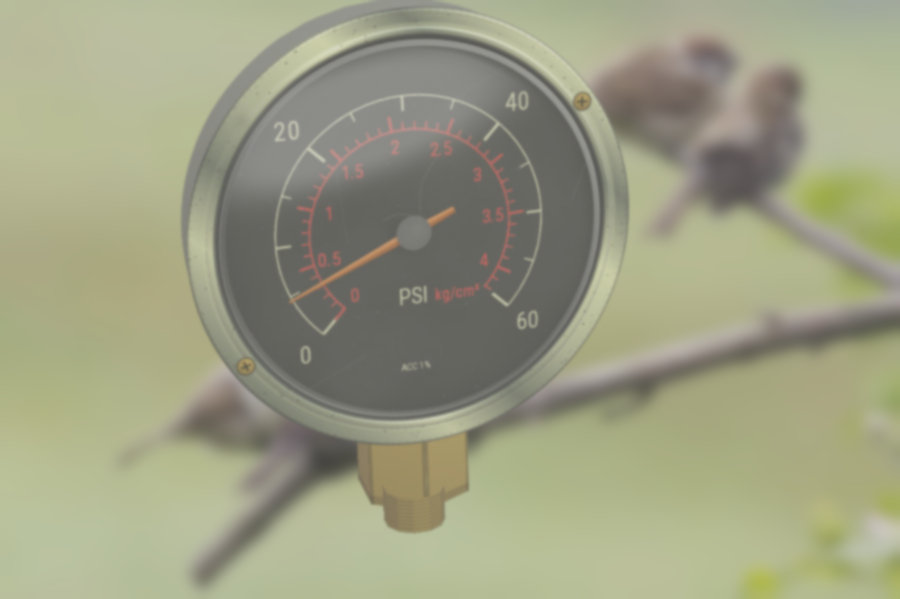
5 psi
